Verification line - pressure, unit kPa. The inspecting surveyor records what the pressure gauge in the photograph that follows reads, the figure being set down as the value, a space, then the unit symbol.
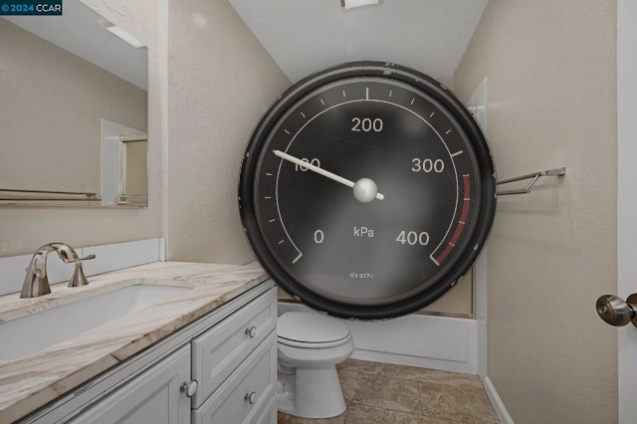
100 kPa
